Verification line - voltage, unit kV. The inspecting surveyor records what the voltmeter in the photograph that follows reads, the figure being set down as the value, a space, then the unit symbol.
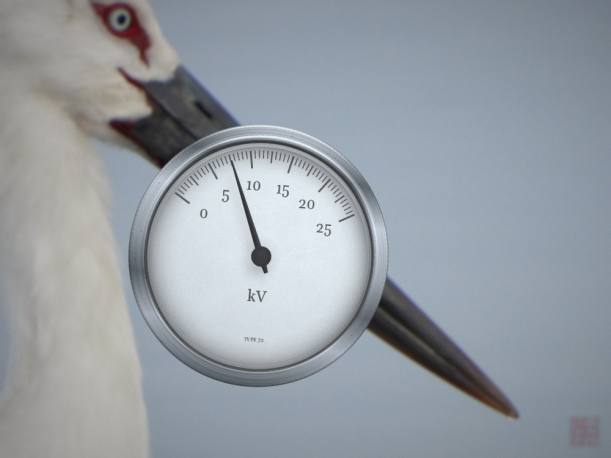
7.5 kV
